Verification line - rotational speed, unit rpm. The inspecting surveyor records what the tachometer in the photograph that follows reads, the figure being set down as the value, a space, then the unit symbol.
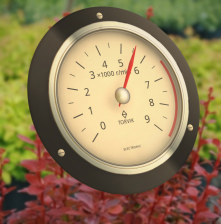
5500 rpm
